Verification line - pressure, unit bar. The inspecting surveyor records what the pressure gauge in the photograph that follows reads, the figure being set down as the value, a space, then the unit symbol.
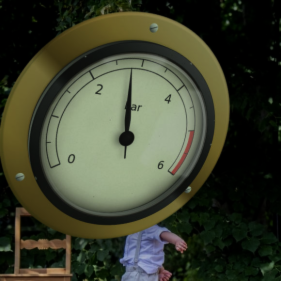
2.75 bar
